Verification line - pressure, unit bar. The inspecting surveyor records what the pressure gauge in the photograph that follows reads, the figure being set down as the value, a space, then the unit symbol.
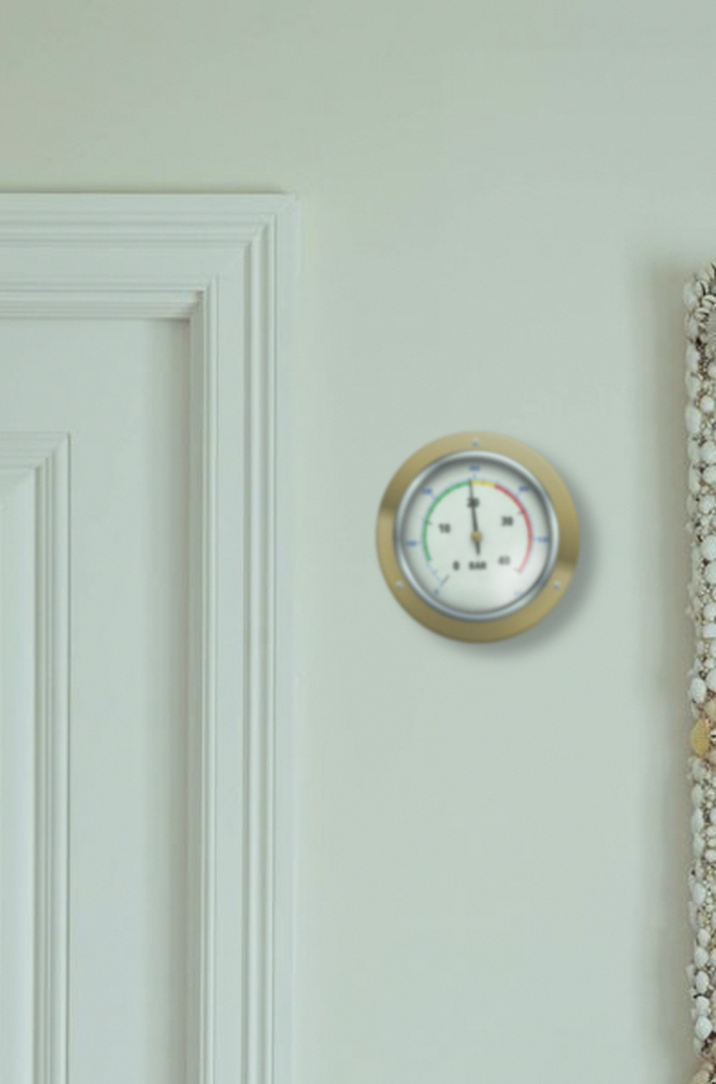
20 bar
